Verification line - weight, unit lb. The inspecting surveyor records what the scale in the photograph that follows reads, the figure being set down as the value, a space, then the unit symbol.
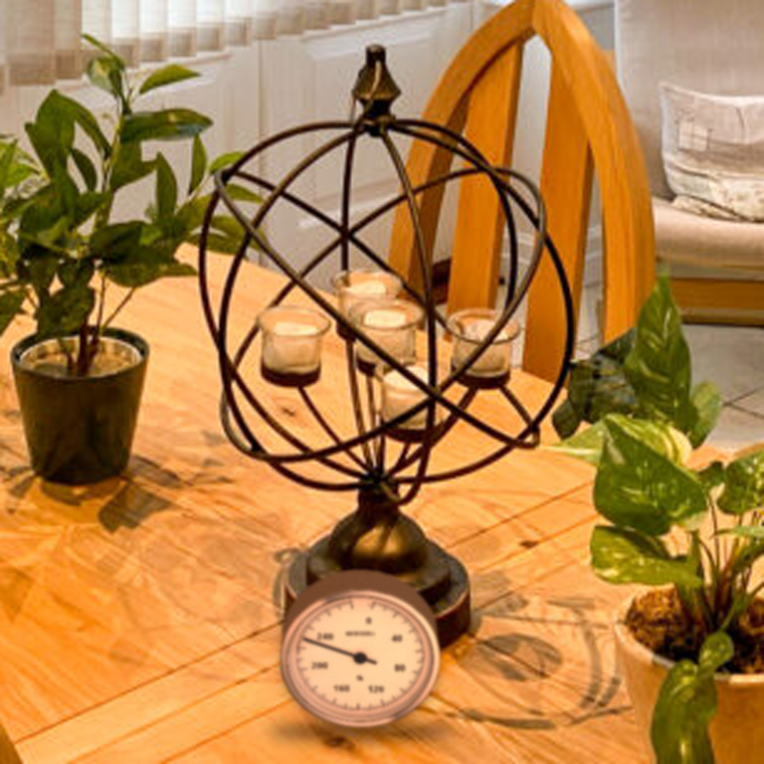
230 lb
